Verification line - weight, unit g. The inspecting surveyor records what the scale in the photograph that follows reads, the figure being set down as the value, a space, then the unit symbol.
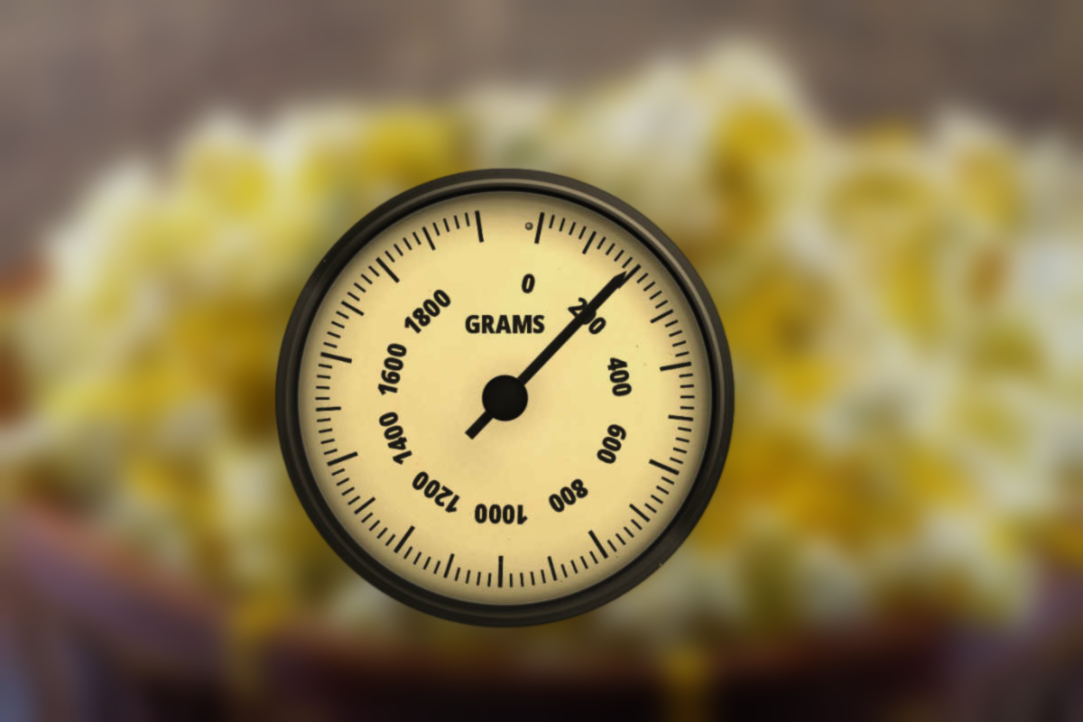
190 g
